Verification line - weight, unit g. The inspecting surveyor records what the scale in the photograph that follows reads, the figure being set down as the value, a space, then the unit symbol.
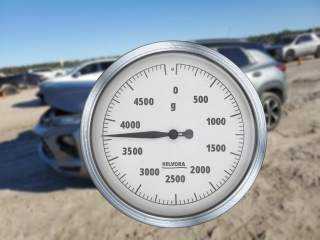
3800 g
